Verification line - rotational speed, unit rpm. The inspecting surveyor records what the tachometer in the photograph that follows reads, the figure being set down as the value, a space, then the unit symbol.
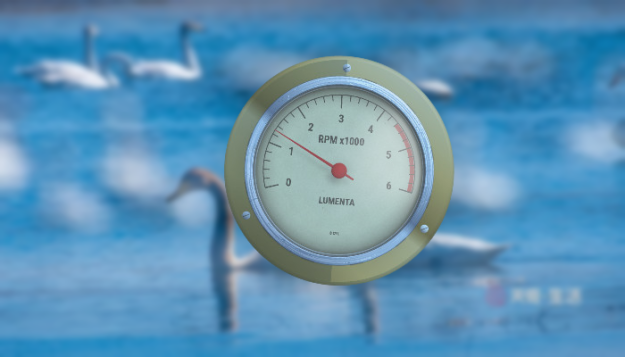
1300 rpm
